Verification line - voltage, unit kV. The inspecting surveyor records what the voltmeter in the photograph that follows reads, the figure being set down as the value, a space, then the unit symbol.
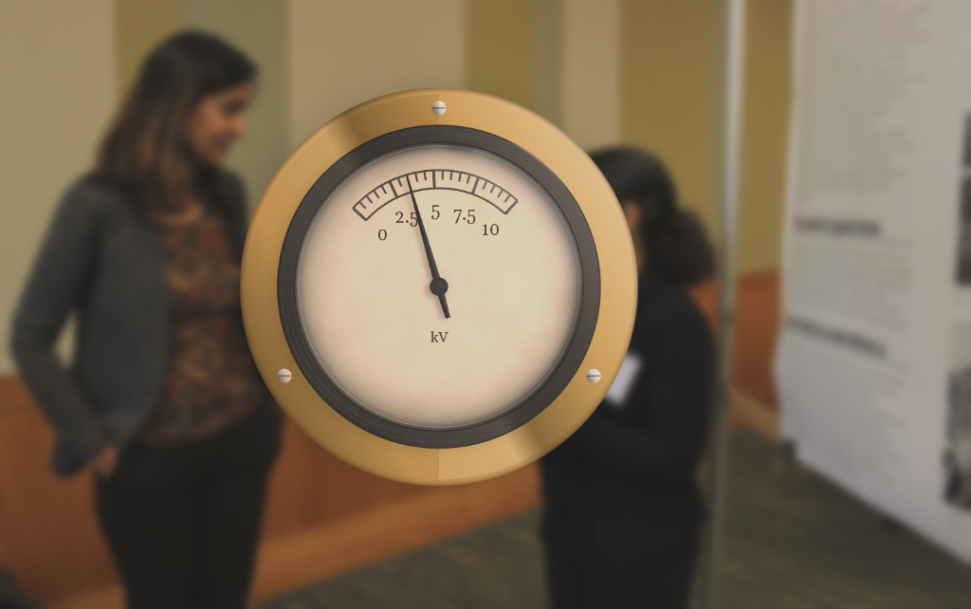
3.5 kV
